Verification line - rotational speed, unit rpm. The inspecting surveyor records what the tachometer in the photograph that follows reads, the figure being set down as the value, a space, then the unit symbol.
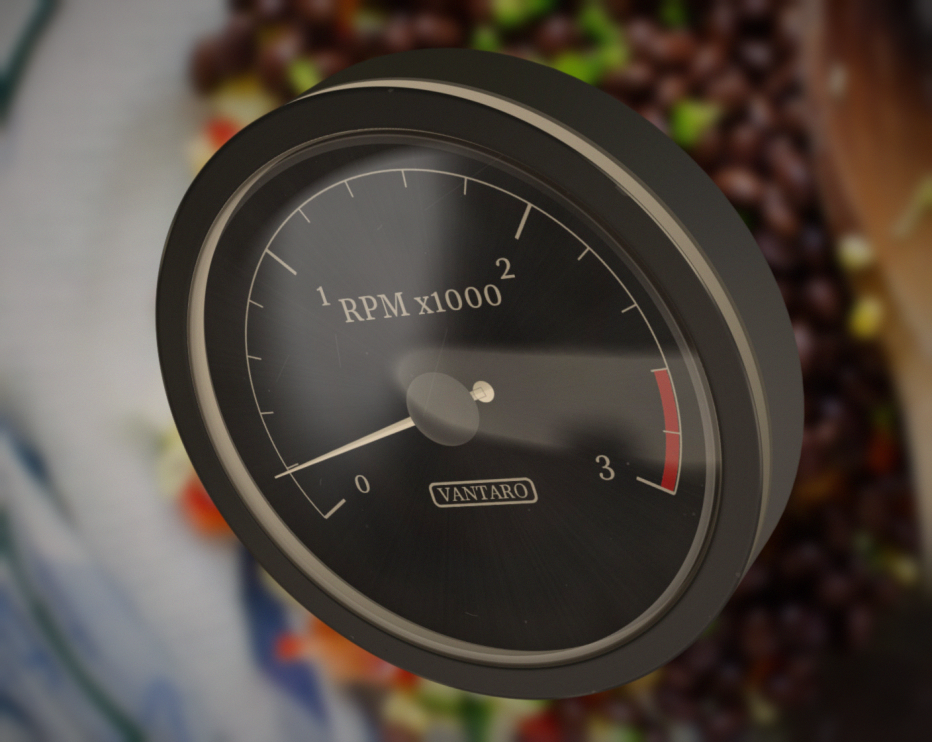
200 rpm
